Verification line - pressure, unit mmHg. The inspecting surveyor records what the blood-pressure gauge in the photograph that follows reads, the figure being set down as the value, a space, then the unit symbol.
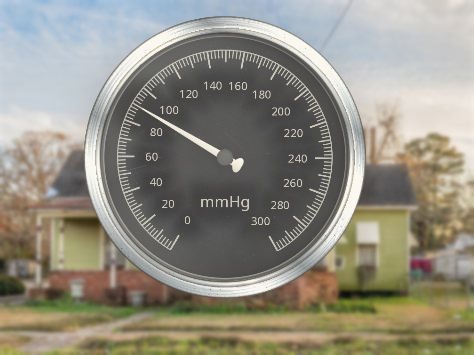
90 mmHg
